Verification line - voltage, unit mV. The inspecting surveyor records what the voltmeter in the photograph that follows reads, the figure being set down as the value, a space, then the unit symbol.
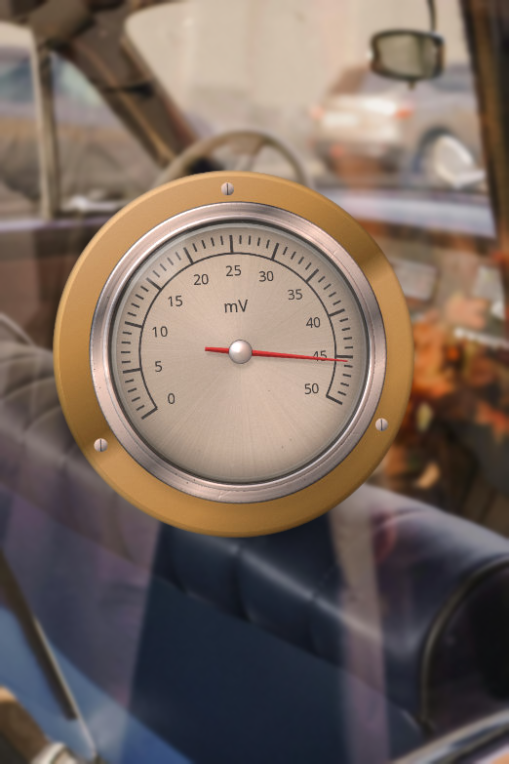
45.5 mV
